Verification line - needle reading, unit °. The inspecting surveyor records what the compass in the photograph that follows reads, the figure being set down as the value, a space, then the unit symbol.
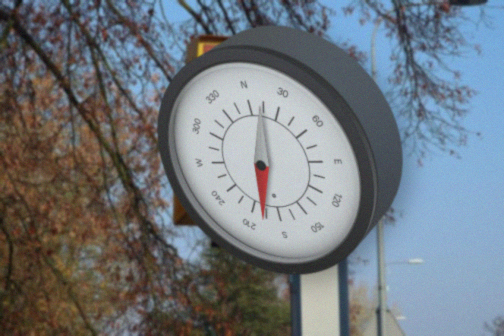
195 °
